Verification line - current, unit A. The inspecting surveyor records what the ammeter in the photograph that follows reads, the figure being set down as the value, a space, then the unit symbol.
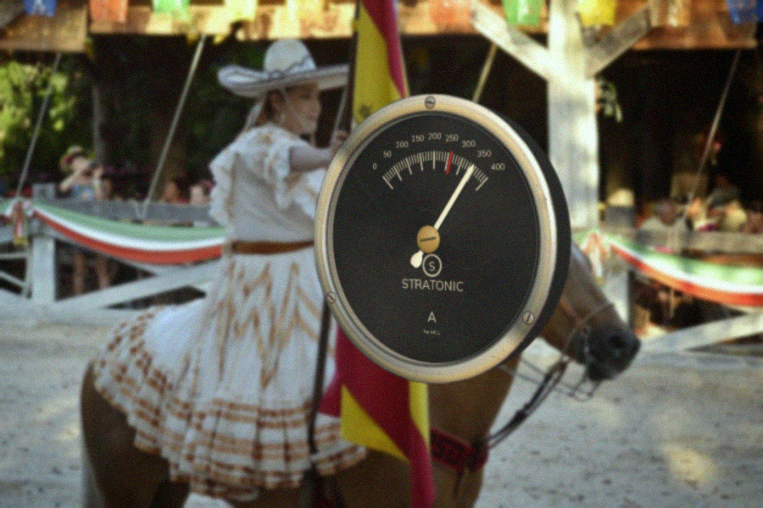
350 A
